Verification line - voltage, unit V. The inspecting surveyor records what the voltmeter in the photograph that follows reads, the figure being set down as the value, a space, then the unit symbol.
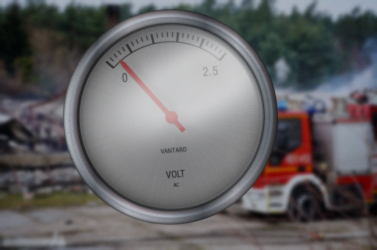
0.2 V
